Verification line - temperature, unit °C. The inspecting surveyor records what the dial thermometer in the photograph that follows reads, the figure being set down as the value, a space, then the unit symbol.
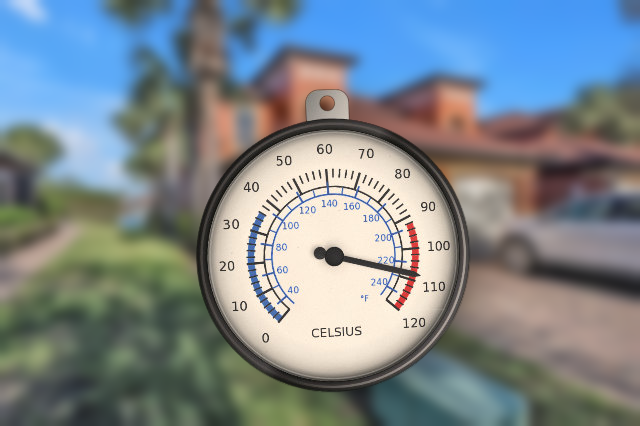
108 °C
